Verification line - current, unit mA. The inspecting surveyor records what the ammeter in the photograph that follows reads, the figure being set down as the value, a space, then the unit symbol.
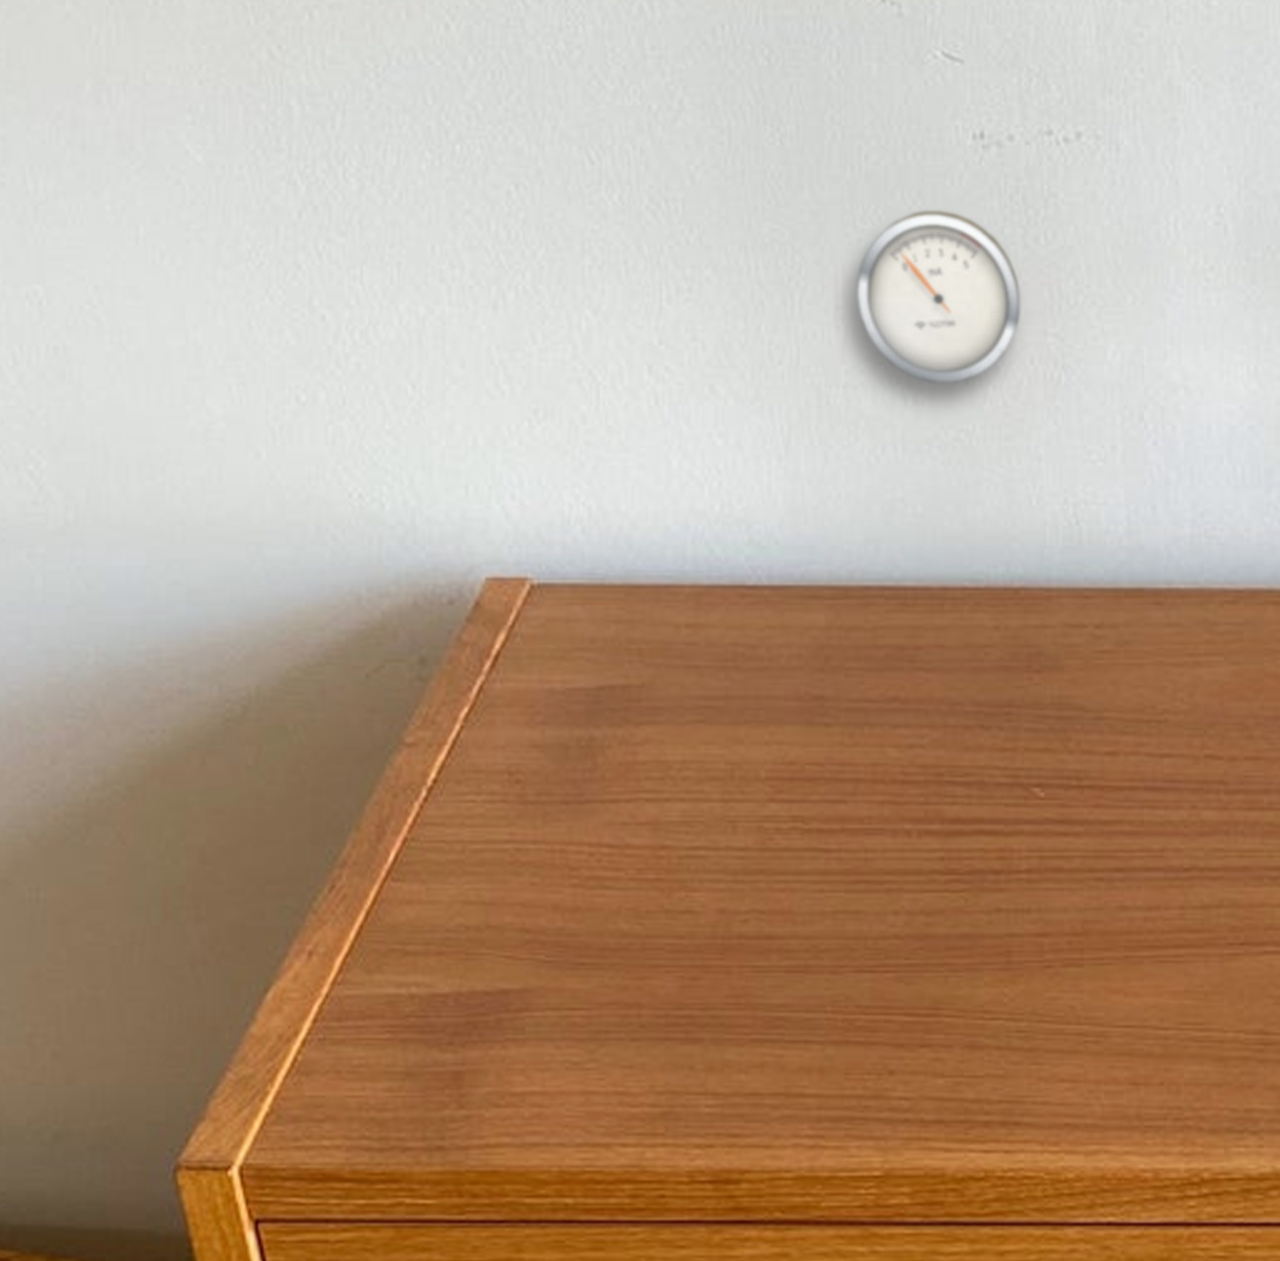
0.5 mA
